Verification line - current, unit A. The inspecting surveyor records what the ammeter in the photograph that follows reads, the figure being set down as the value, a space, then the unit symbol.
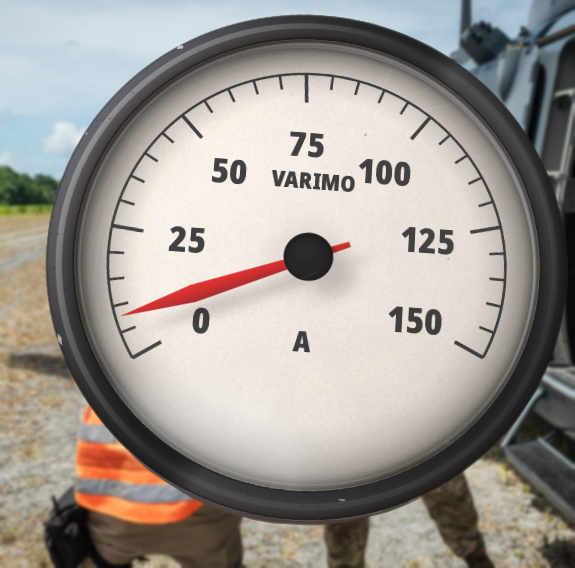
7.5 A
